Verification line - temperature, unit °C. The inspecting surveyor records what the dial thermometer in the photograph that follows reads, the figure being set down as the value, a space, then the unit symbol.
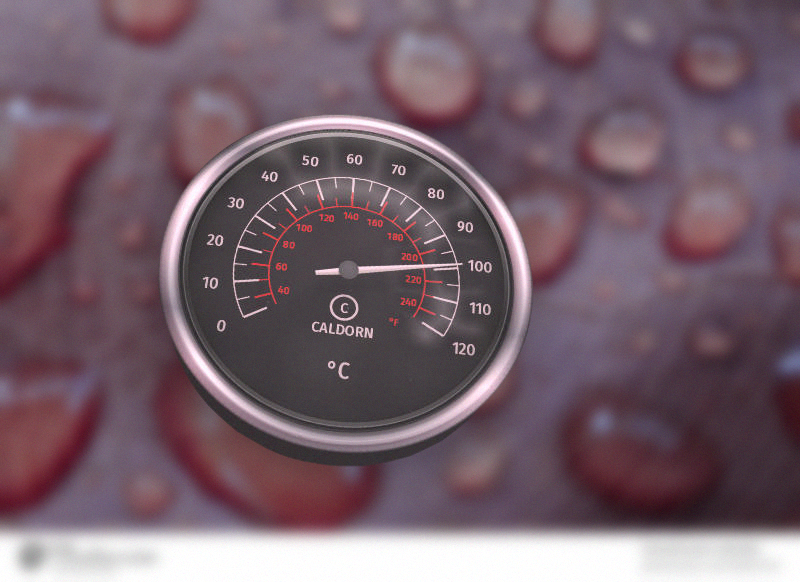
100 °C
